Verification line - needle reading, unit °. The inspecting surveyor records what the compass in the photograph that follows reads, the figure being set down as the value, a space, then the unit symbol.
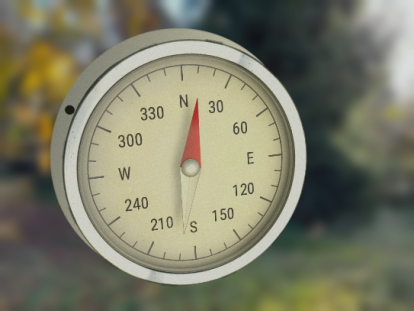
10 °
